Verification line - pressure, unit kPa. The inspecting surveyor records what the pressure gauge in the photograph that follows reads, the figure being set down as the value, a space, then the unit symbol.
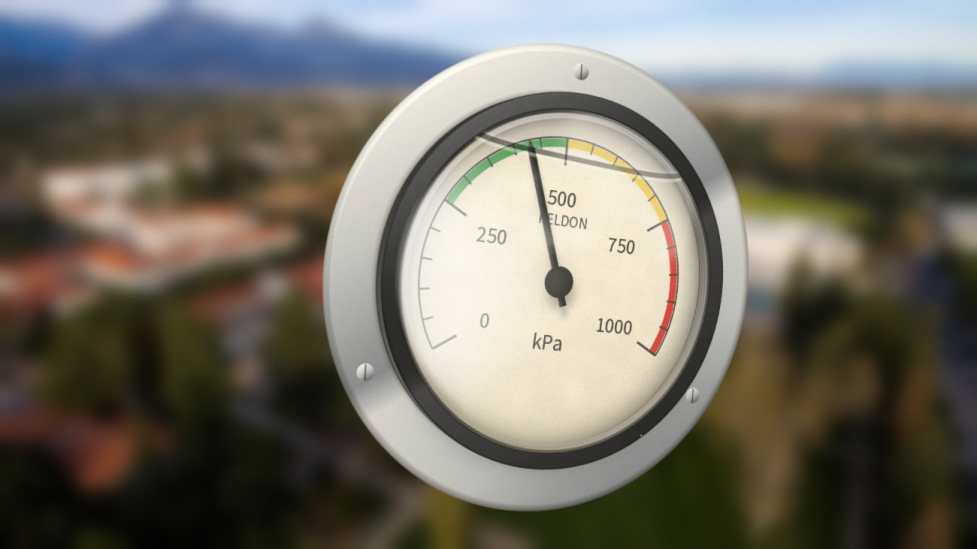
425 kPa
